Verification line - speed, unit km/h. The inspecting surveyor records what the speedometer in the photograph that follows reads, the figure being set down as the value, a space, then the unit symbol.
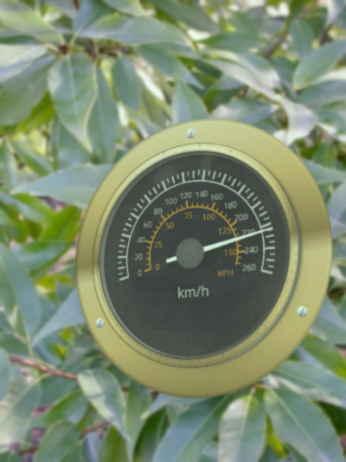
225 km/h
